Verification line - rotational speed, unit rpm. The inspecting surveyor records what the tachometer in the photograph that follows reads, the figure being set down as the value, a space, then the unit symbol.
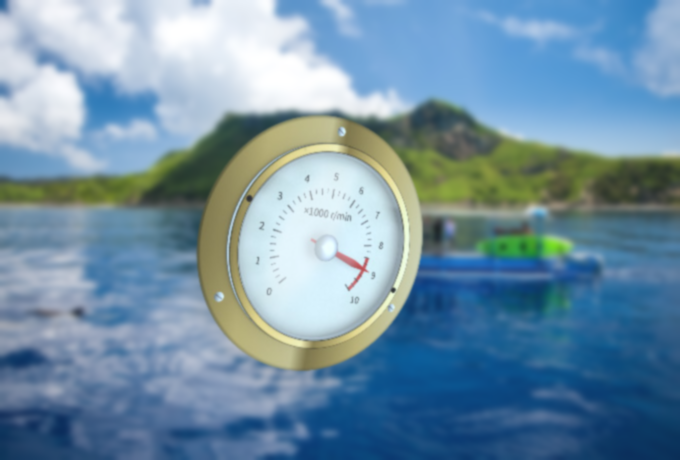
9000 rpm
